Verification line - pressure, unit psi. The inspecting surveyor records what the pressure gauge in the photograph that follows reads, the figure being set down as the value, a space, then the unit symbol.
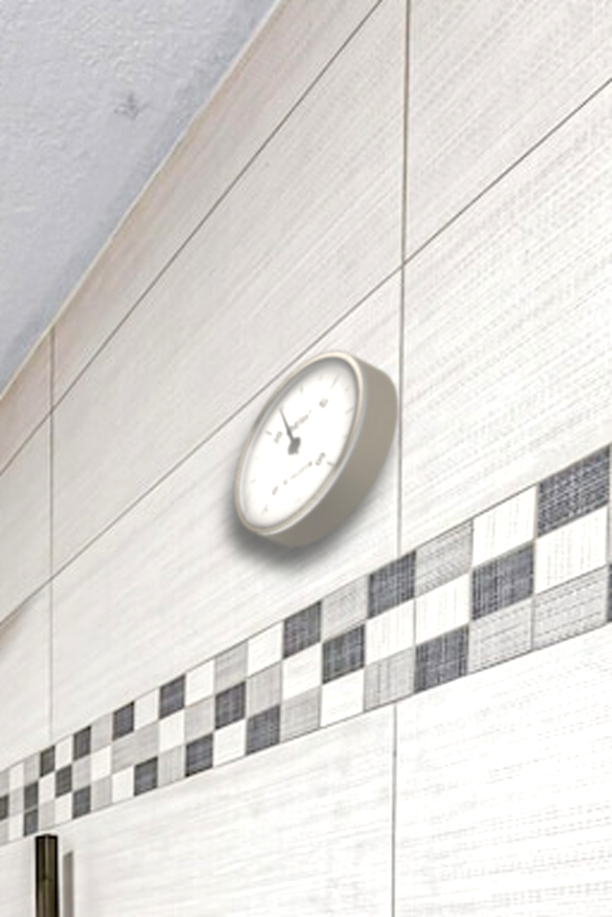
25 psi
